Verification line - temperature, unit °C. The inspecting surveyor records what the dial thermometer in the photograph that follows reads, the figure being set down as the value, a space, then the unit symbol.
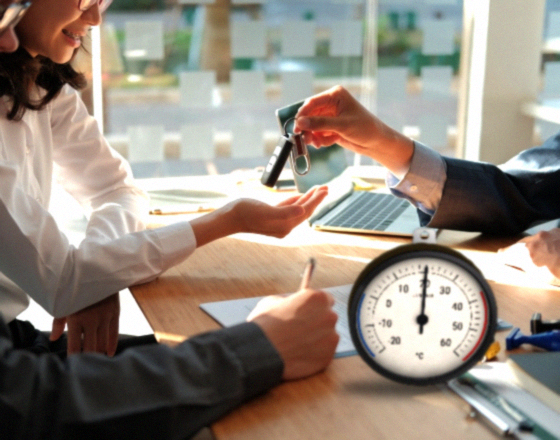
20 °C
